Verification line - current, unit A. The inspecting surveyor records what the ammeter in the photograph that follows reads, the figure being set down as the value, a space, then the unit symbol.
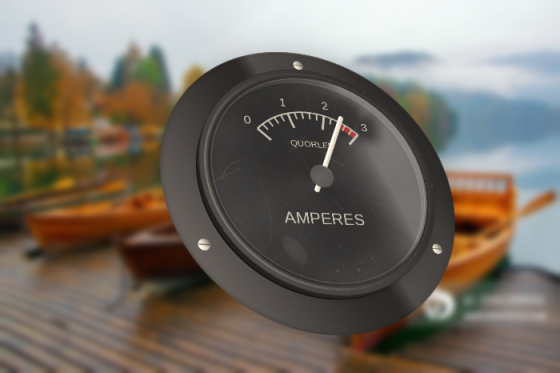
2.4 A
